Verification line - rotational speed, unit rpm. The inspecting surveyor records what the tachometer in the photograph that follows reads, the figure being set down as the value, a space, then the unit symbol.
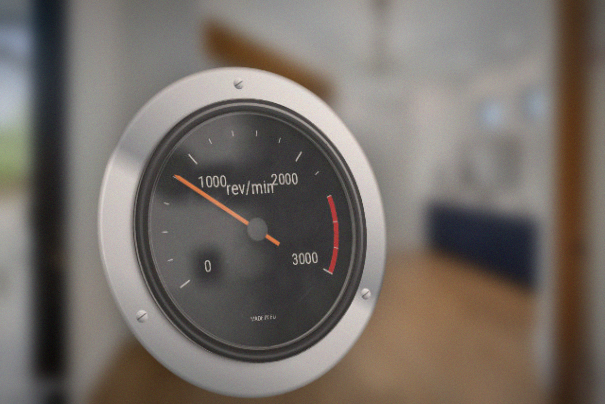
800 rpm
